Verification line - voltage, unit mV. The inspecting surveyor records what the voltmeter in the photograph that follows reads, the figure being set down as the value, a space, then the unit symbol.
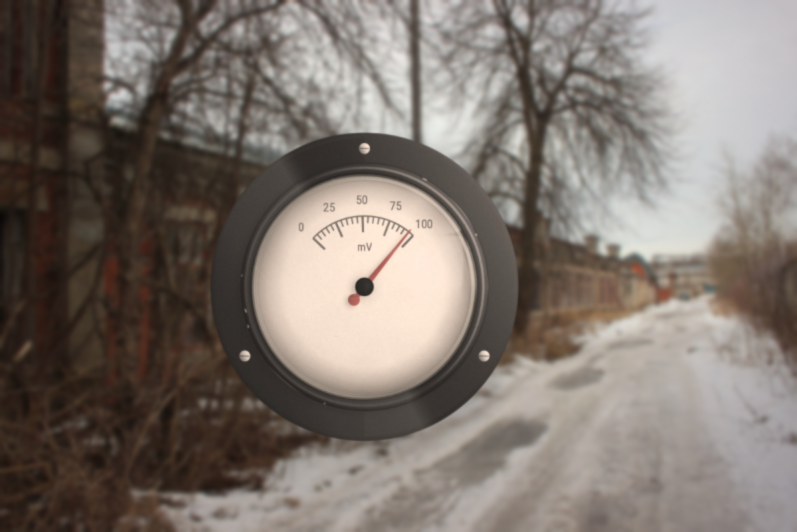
95 mV
